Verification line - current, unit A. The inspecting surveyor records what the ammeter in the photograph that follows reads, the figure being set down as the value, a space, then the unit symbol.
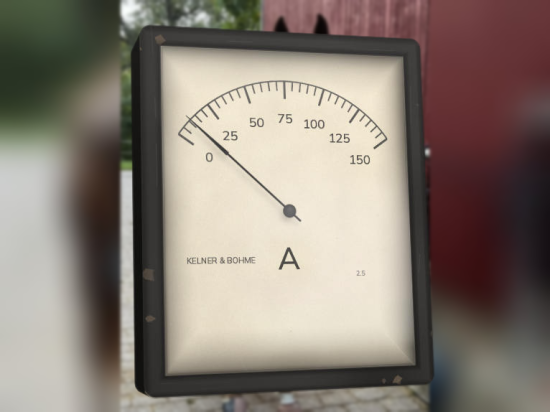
10 A
